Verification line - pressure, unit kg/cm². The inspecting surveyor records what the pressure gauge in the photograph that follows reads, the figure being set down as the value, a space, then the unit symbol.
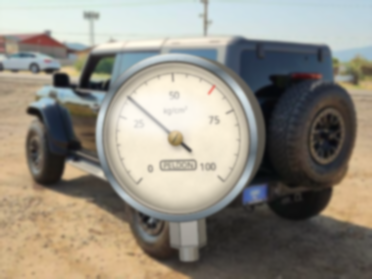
32.5 kg/cm²
